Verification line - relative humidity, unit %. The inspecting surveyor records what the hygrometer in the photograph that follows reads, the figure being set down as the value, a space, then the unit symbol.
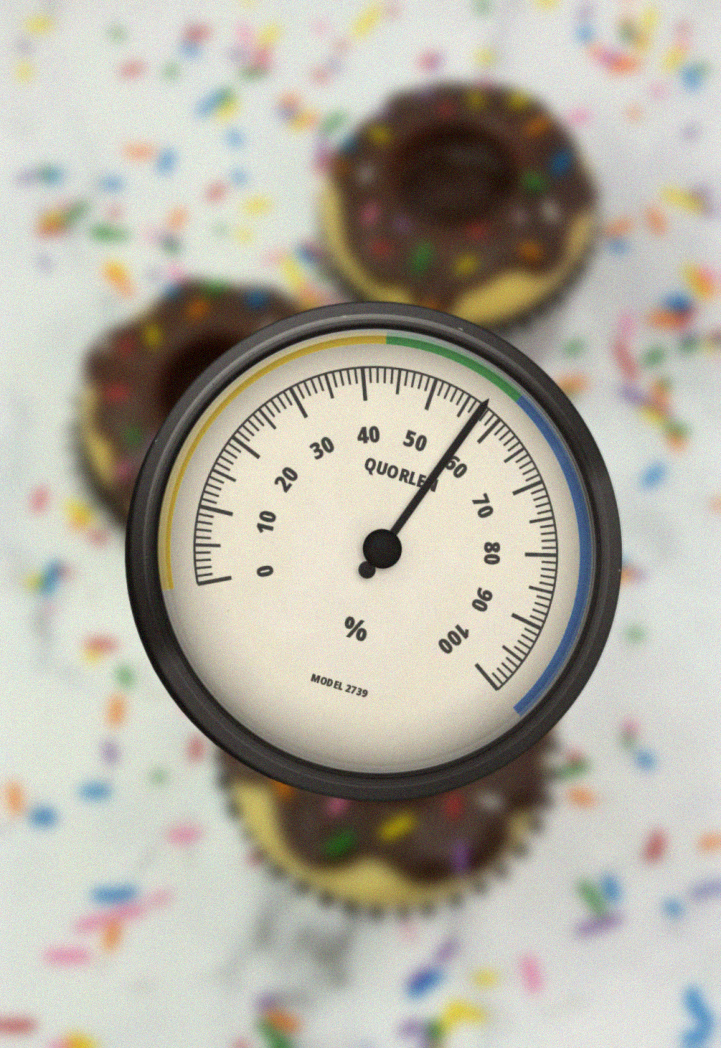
57 %
